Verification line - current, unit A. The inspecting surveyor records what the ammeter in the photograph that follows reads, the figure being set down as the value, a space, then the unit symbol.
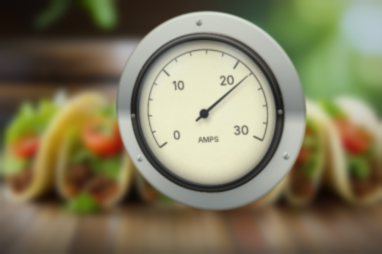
22 A
